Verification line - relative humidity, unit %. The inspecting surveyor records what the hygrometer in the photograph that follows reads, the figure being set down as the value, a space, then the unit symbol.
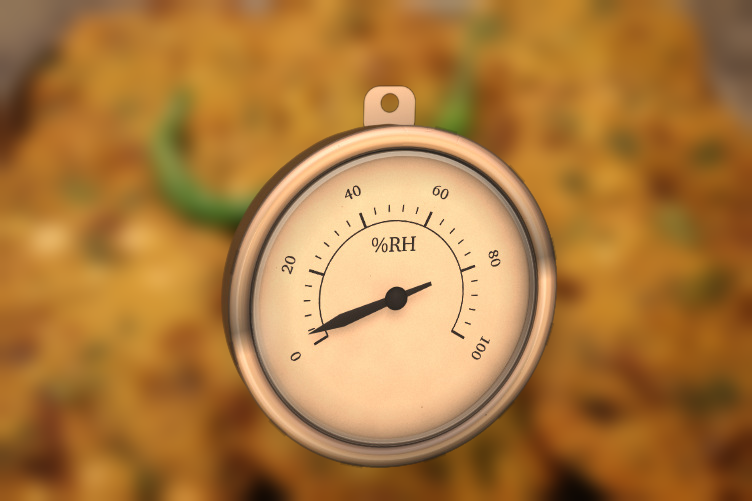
4 %
